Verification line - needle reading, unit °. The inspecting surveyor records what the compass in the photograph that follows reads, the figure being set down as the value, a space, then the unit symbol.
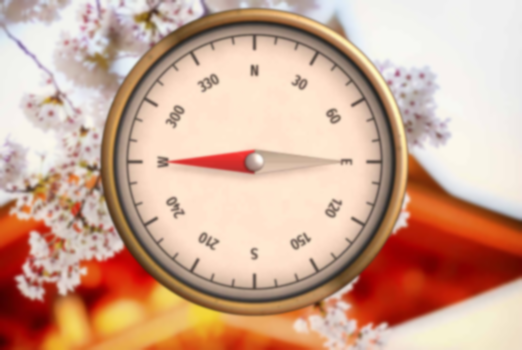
270 °
